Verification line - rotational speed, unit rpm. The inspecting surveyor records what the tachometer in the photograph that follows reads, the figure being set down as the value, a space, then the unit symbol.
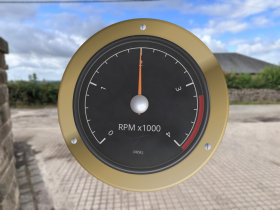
2000 rpm
